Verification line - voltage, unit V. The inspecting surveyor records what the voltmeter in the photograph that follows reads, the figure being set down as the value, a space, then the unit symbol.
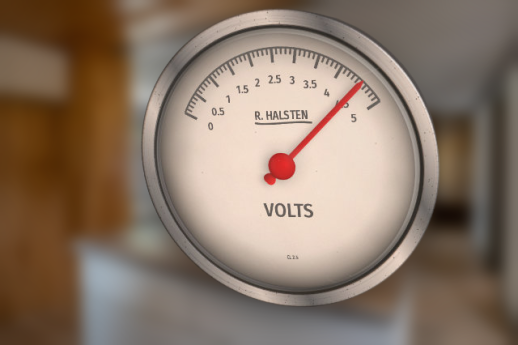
4.5 V
